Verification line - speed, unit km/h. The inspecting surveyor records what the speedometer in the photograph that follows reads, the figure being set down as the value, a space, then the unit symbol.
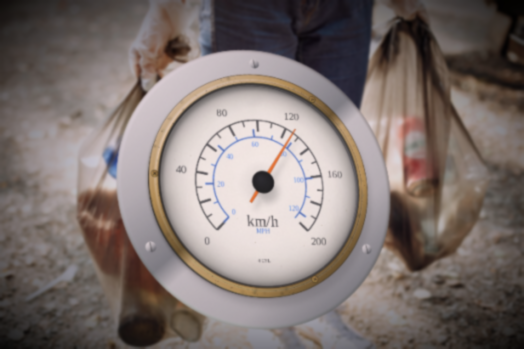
125 km/h
